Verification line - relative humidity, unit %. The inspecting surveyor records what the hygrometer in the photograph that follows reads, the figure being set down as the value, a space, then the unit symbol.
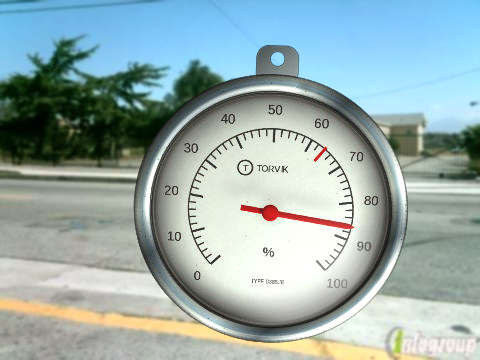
86 %
